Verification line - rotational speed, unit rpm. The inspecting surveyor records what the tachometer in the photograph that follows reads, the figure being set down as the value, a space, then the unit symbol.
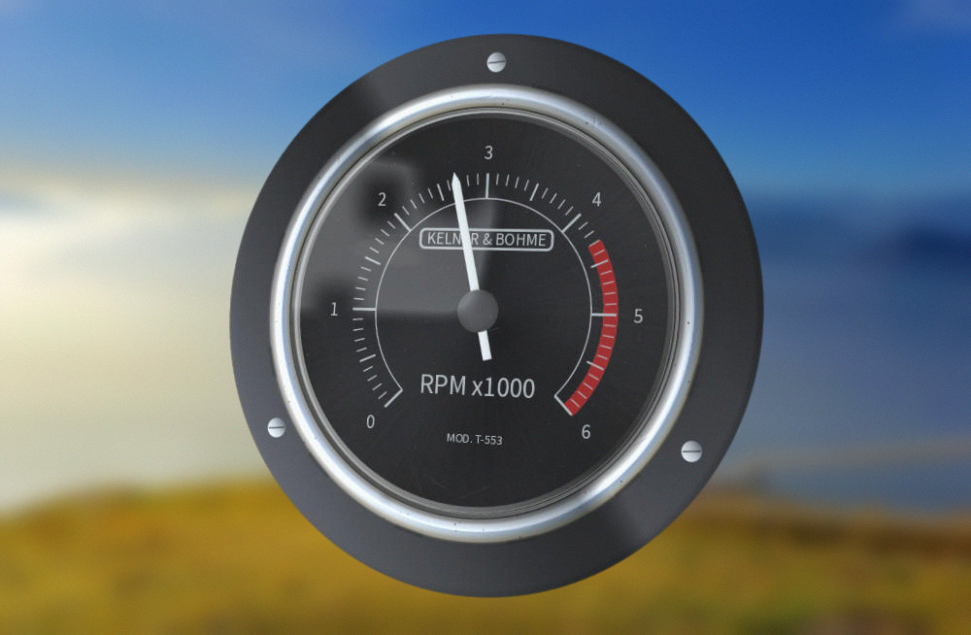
2700 rpm
